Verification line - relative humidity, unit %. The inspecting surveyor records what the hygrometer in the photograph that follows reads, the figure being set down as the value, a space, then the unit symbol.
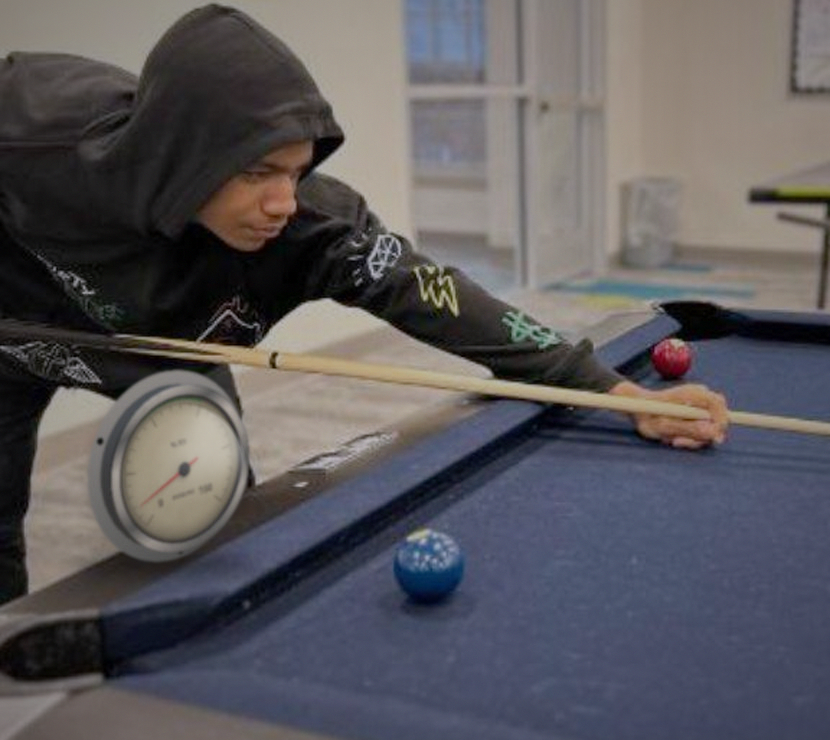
8 %
